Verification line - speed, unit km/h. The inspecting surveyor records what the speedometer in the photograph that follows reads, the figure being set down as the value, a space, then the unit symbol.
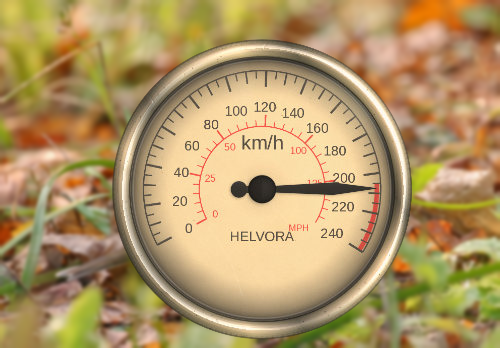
207.5 km/h
